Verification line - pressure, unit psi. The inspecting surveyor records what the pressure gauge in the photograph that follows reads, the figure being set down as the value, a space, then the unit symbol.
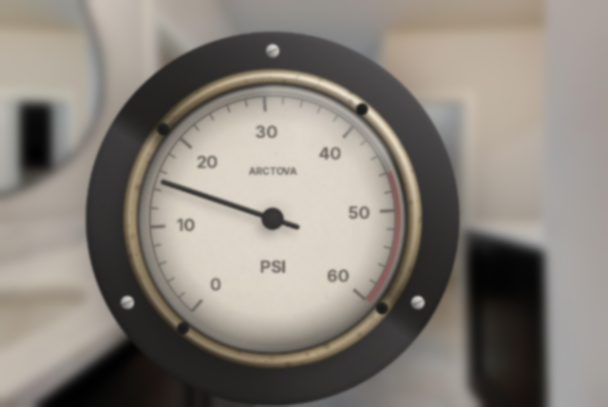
15 psi
